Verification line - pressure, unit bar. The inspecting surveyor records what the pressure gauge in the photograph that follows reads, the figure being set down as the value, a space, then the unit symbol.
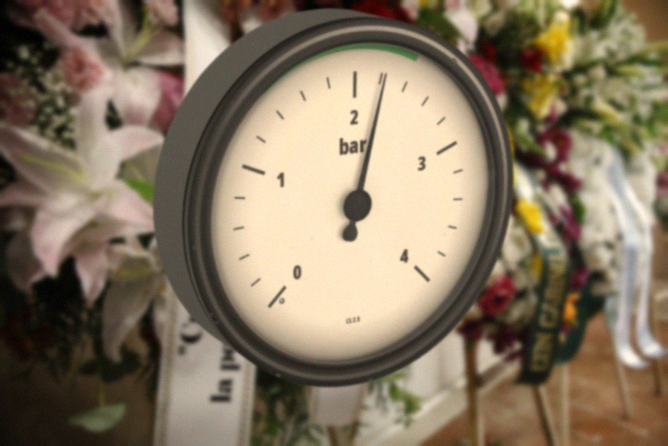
2.2 bar
